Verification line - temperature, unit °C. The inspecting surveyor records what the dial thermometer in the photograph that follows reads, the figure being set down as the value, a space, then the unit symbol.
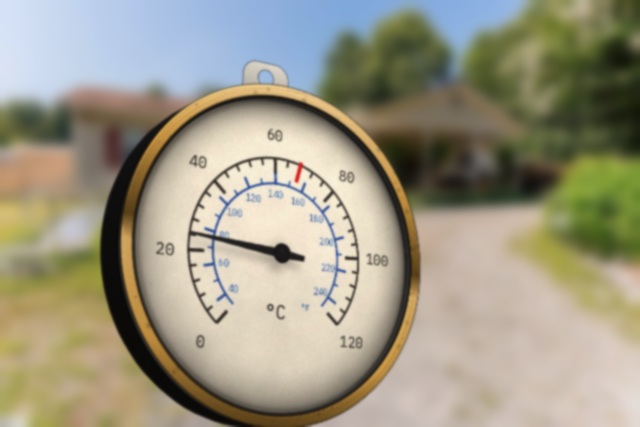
24 °C
